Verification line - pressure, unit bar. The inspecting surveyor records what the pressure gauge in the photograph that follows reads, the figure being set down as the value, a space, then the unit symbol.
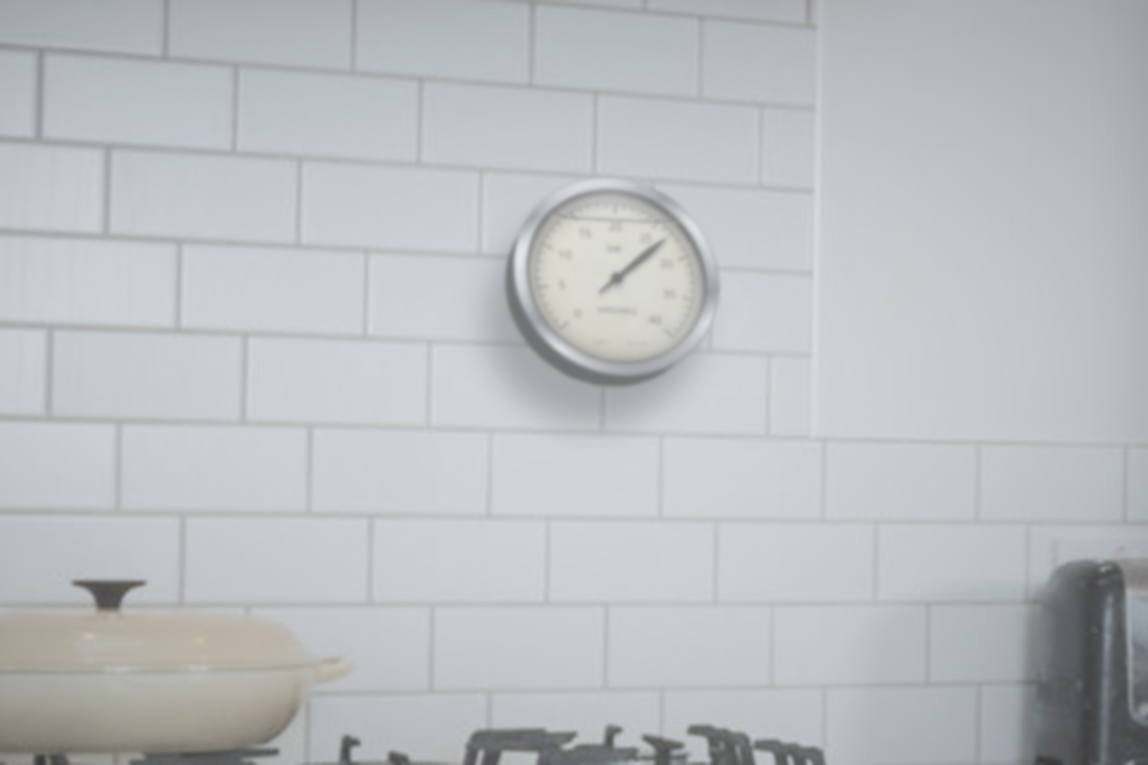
27 bar
